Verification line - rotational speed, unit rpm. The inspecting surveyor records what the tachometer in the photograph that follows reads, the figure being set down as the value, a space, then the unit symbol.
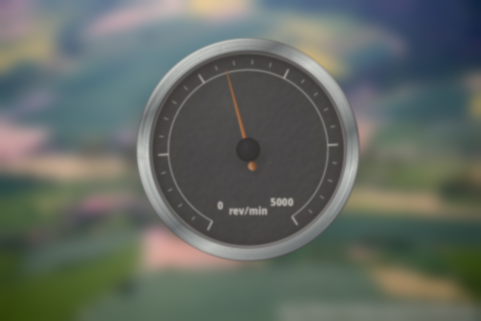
2300 rpm
